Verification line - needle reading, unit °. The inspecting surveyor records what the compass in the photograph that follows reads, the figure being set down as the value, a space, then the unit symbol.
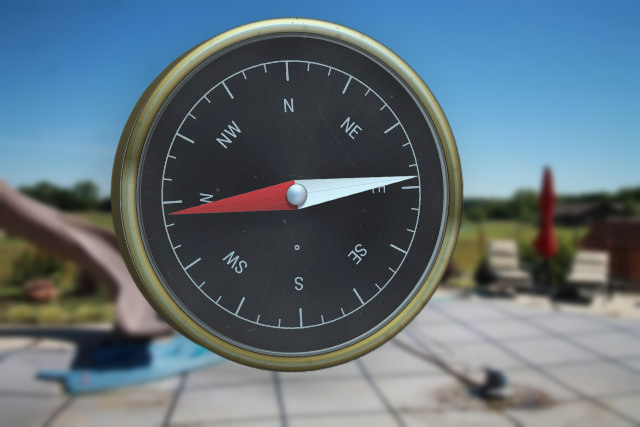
265 °
